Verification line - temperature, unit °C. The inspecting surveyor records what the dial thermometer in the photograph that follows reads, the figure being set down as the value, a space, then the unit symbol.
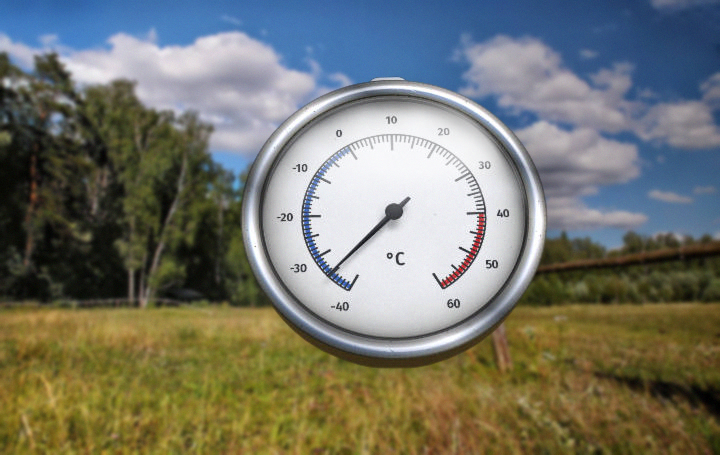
-35 °C
